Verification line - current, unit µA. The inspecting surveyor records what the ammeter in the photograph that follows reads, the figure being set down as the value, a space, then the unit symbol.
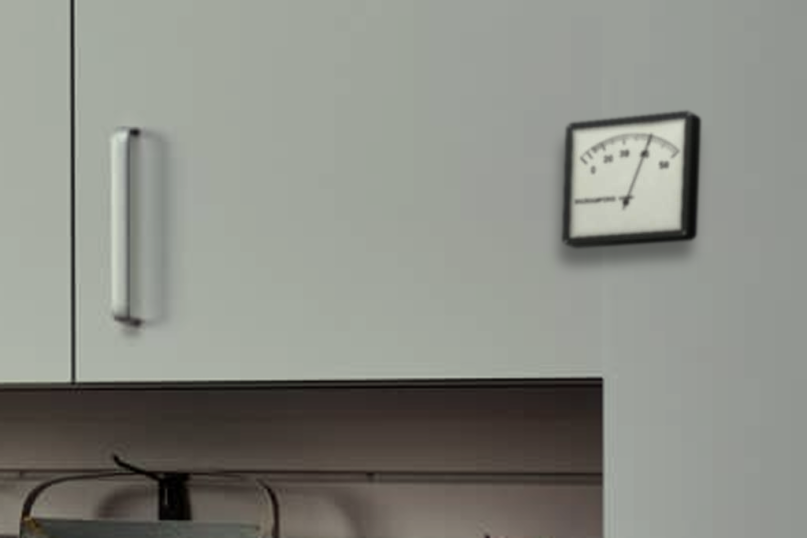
40 µA
